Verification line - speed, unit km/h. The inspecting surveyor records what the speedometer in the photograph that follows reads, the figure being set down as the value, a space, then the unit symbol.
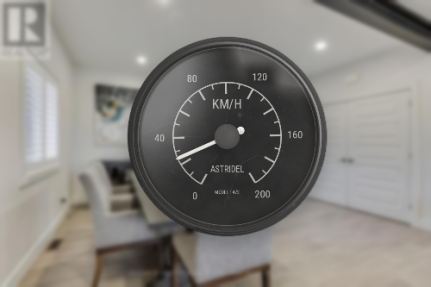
25 km/h
